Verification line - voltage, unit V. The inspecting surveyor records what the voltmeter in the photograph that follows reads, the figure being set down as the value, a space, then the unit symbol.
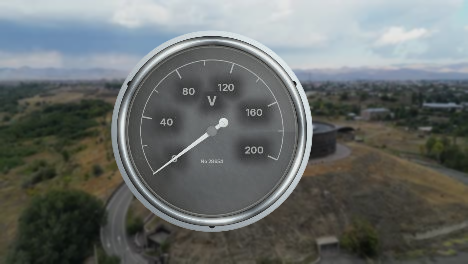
0 V
